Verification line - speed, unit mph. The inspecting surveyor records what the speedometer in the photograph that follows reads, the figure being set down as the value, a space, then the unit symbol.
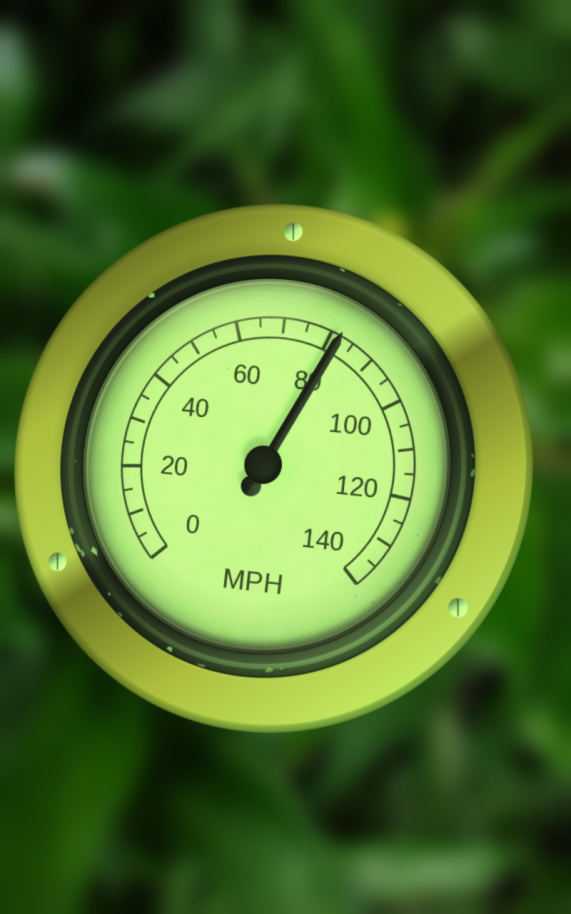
82.5 mph
